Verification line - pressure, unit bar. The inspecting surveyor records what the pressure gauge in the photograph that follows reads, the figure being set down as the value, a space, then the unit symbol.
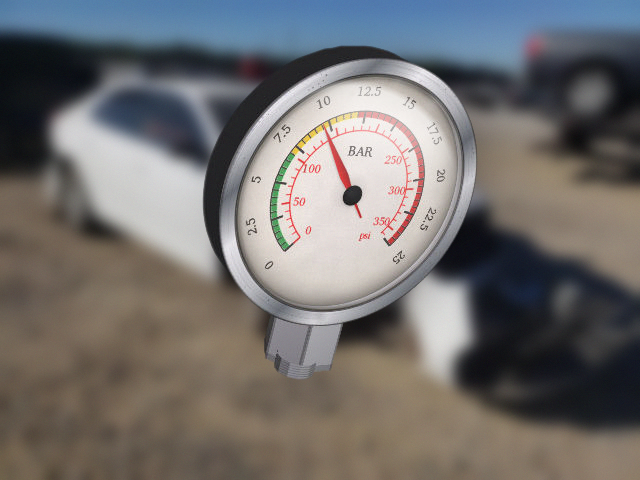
9.5 bar
